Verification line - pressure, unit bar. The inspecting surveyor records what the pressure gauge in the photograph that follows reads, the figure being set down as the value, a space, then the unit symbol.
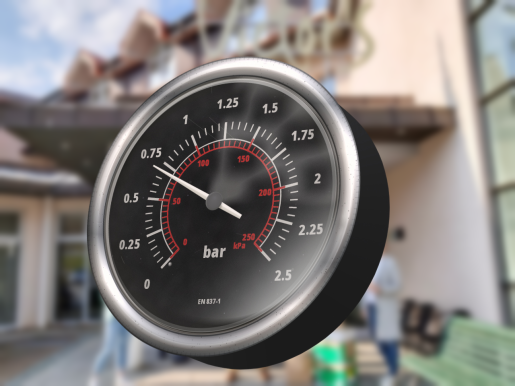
0.7 bar
